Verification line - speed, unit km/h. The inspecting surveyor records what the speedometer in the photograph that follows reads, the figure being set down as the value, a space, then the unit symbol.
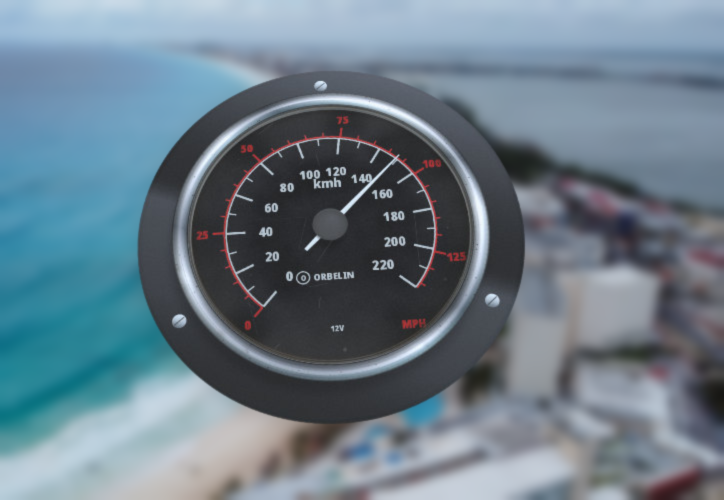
150 km/h
